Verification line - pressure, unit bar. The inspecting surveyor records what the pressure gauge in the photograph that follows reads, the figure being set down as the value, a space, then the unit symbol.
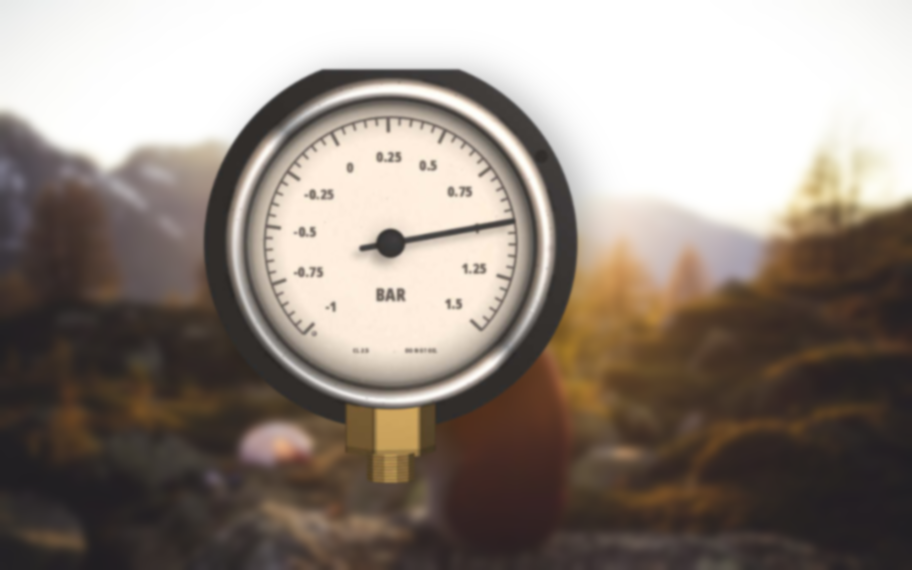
1 bar
